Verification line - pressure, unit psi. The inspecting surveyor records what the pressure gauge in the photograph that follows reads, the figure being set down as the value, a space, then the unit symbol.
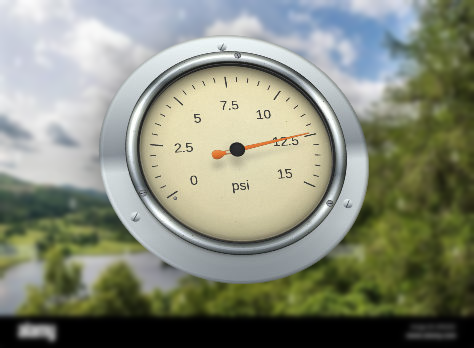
12.5 psi
